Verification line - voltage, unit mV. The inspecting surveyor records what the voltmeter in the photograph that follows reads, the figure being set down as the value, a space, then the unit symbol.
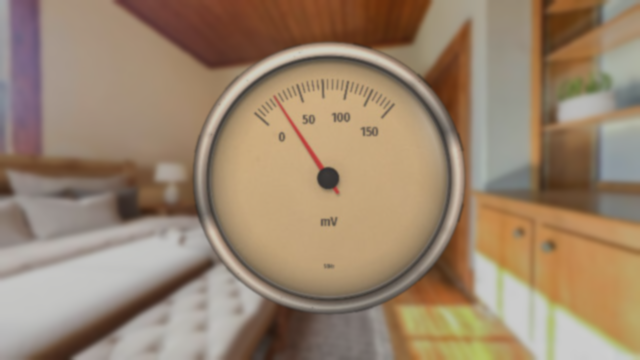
25 mV
